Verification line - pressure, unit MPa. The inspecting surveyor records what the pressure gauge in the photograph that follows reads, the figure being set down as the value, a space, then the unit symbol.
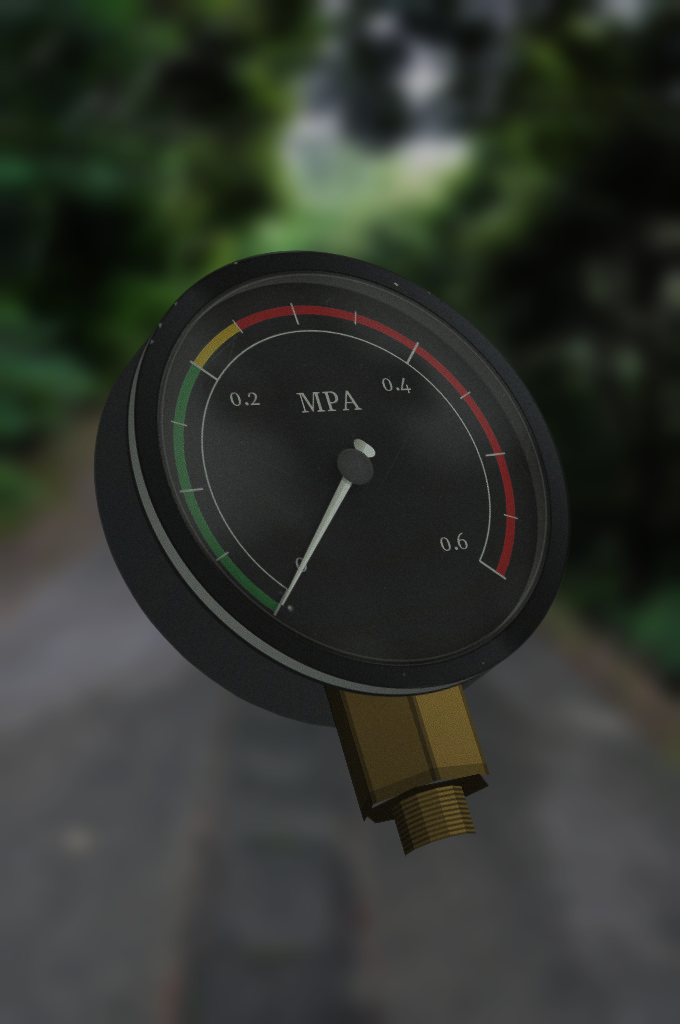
0 MPa
